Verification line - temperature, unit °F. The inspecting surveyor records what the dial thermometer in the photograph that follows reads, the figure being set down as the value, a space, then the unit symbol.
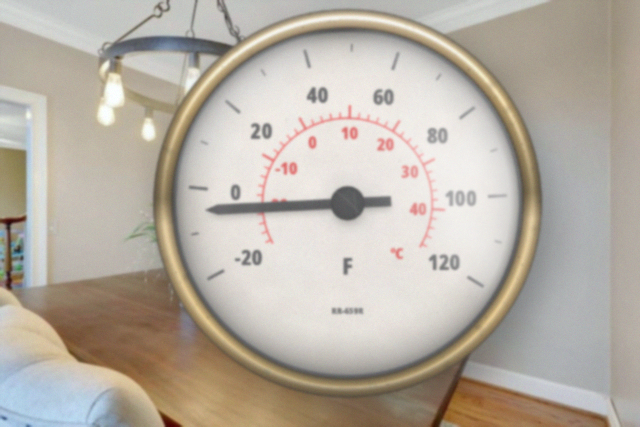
-5 °F
